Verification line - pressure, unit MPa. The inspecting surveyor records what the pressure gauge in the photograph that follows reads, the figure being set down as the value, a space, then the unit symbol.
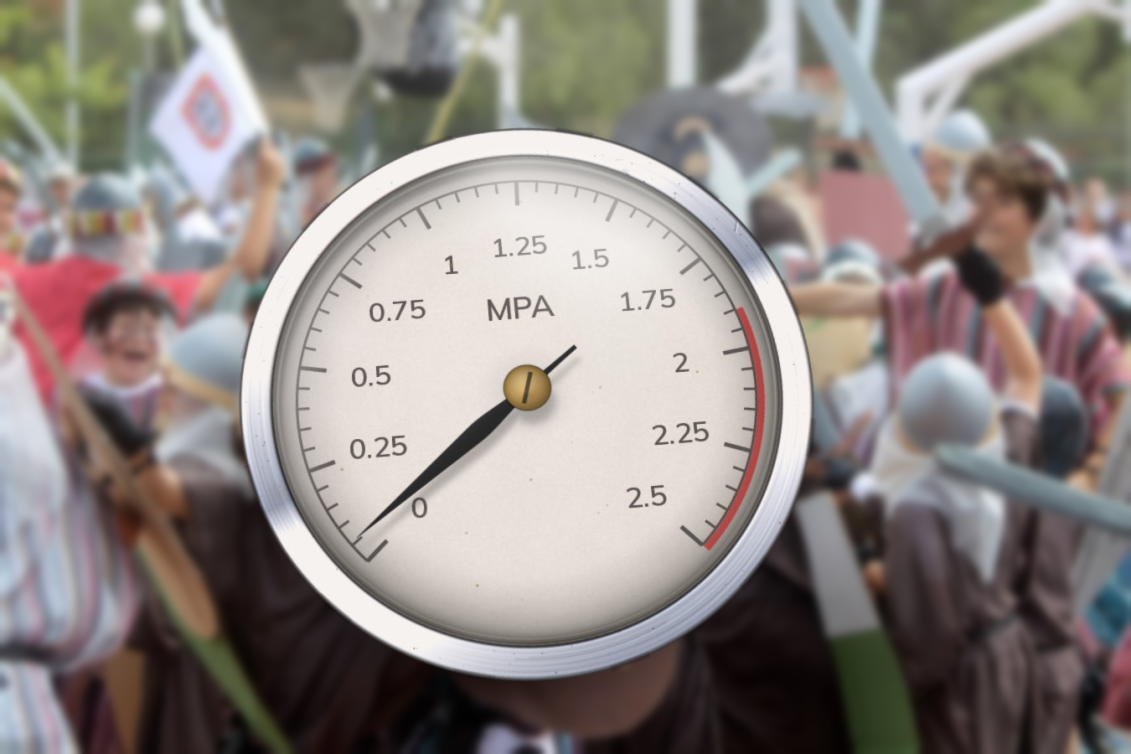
0.05 MPa
